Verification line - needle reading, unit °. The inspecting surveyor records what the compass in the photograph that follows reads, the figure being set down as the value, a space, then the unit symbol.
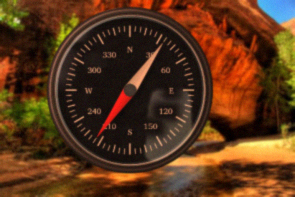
215 °
